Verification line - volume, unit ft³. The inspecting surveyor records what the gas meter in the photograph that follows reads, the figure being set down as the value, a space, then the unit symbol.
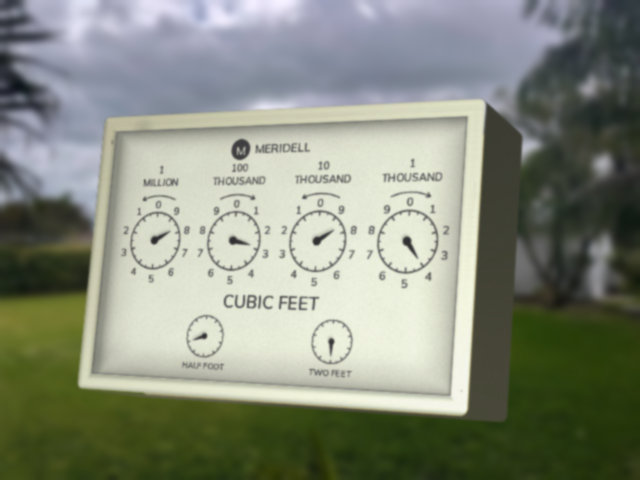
828400 ft³
